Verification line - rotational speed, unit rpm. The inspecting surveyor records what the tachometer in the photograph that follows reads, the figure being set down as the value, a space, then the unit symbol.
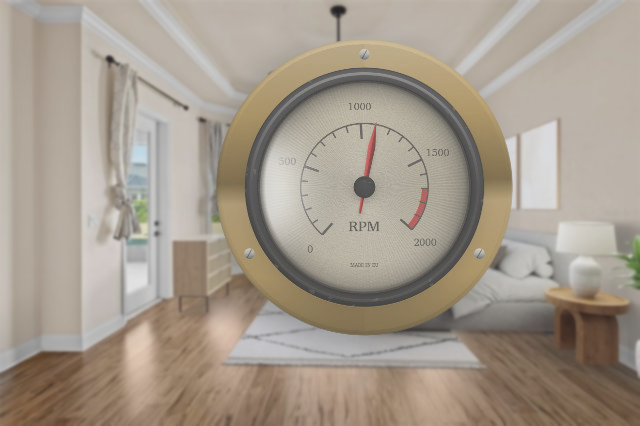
1100 rpm
